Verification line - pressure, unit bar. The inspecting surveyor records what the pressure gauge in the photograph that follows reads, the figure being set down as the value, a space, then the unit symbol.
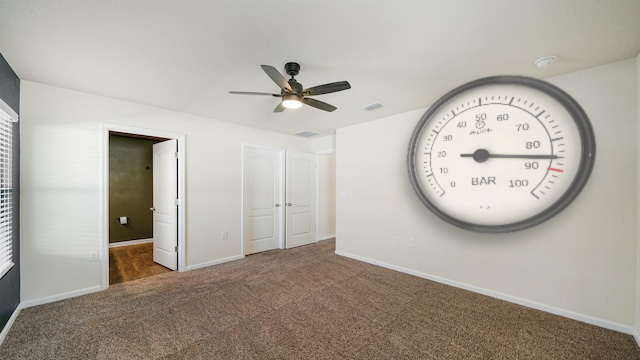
86 bar
